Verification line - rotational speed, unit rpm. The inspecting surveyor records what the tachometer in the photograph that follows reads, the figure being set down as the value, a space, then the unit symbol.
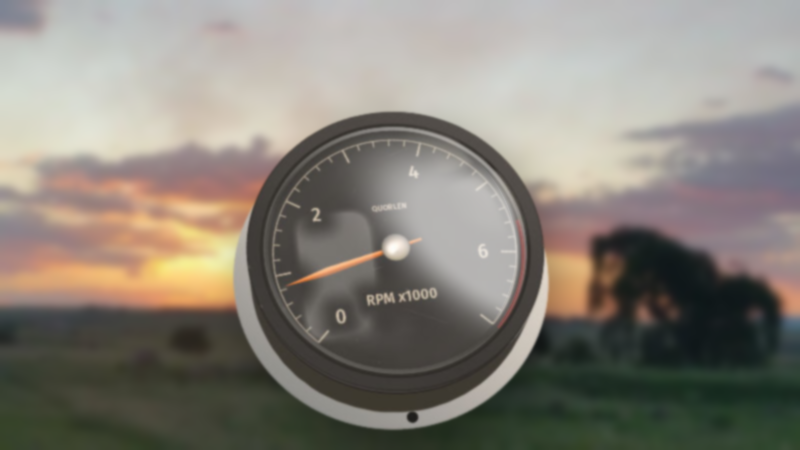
800 rpm
